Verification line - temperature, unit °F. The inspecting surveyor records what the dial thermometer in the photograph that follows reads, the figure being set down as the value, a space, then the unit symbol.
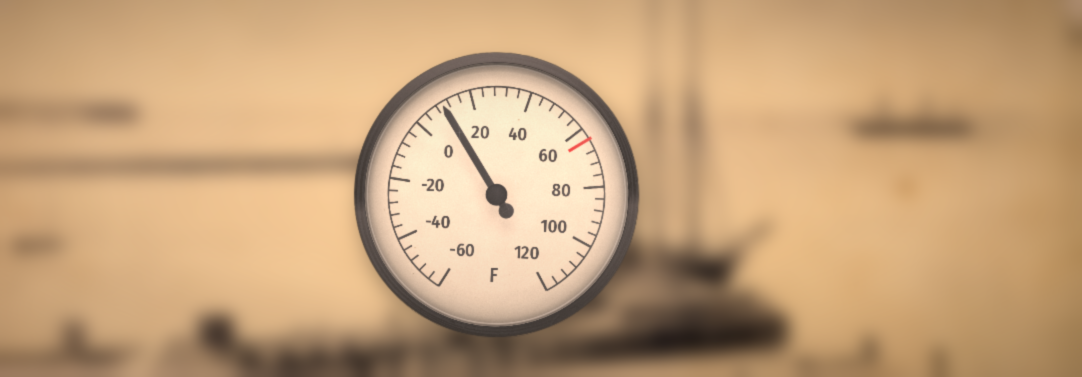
10 °F
